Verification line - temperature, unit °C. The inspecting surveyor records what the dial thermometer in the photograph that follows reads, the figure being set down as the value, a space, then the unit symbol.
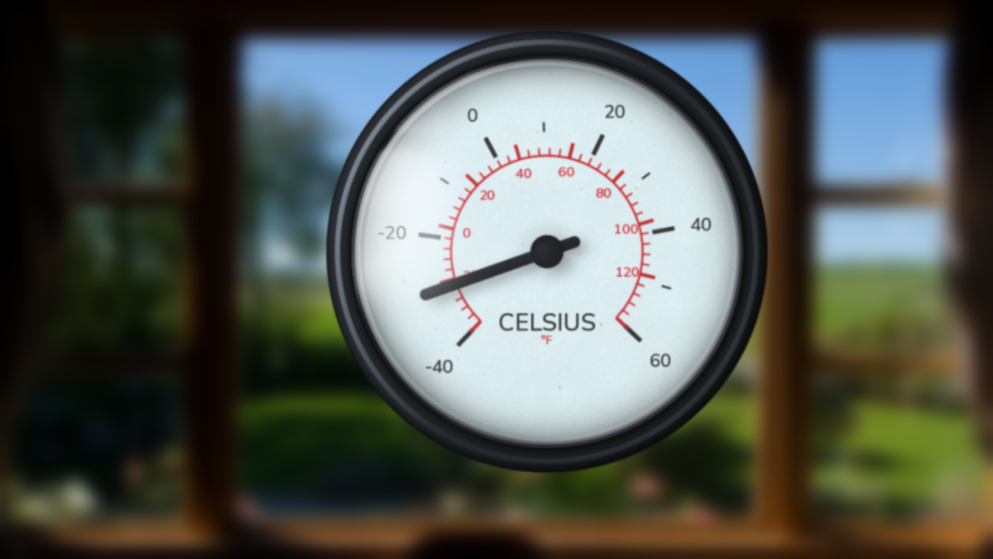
-30 °C
